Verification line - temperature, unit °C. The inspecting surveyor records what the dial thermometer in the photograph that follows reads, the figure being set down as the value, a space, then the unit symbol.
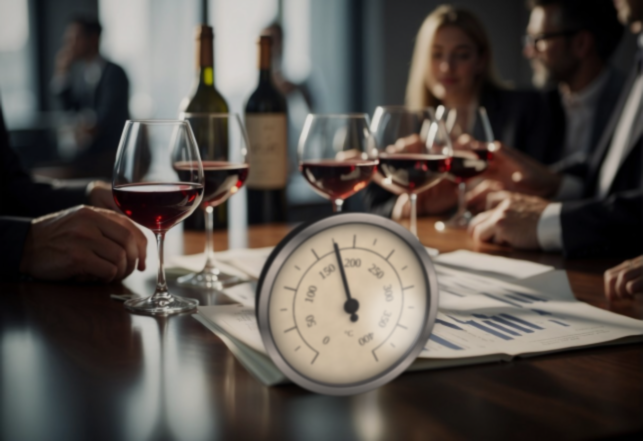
175 °C
